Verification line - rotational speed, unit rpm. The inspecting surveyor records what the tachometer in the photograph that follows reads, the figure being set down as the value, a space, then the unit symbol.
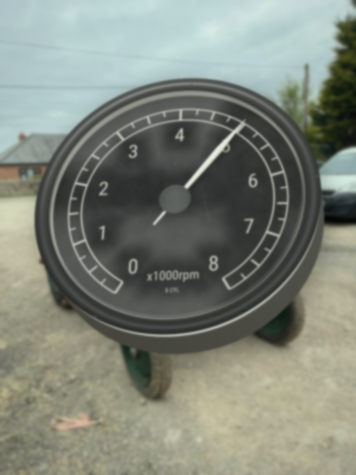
5000 rpm
